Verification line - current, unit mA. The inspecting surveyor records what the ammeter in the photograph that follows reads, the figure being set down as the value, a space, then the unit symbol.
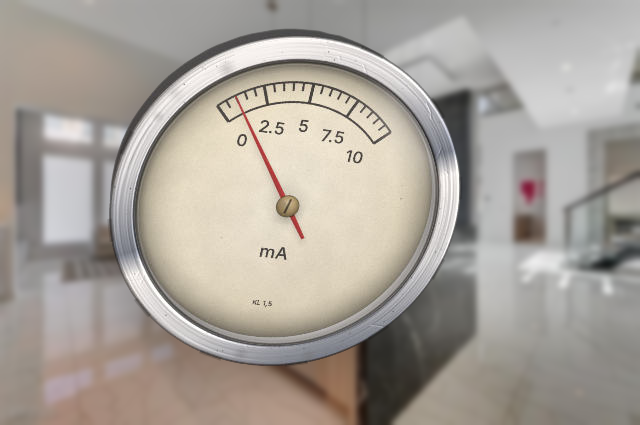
1 mA
